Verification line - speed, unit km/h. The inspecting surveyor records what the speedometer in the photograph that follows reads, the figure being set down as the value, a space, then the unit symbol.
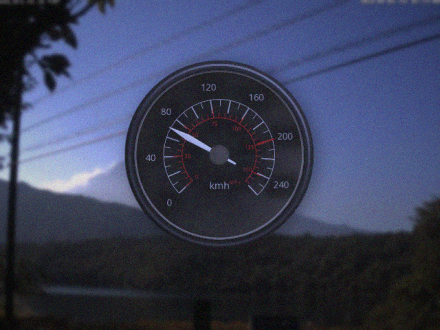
70 km/h
